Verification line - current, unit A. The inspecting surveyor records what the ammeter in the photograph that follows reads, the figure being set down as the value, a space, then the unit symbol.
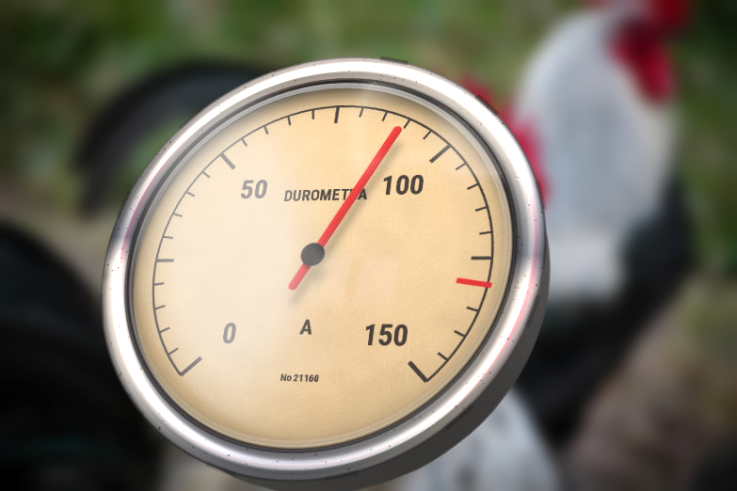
90 A
